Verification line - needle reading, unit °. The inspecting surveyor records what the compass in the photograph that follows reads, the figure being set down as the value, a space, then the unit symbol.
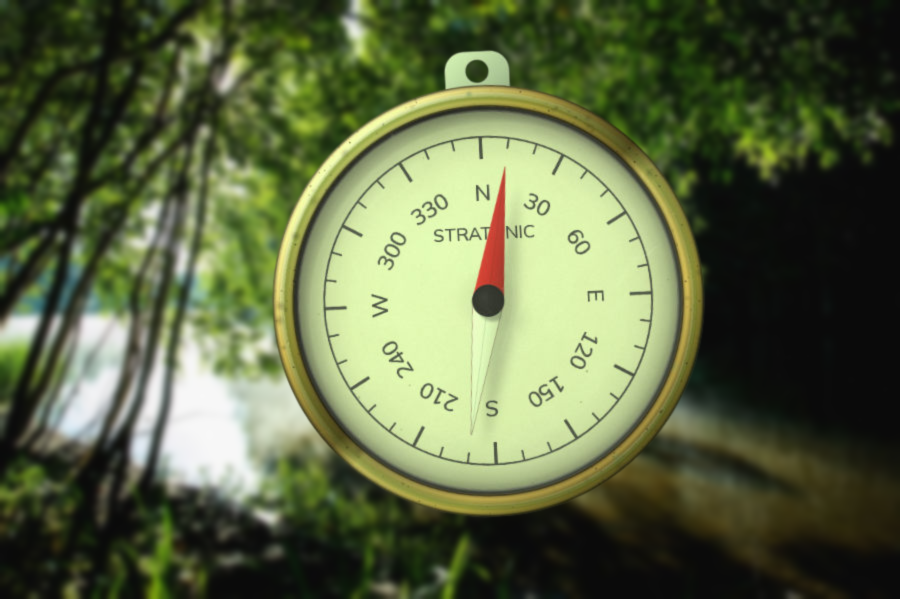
10 °
